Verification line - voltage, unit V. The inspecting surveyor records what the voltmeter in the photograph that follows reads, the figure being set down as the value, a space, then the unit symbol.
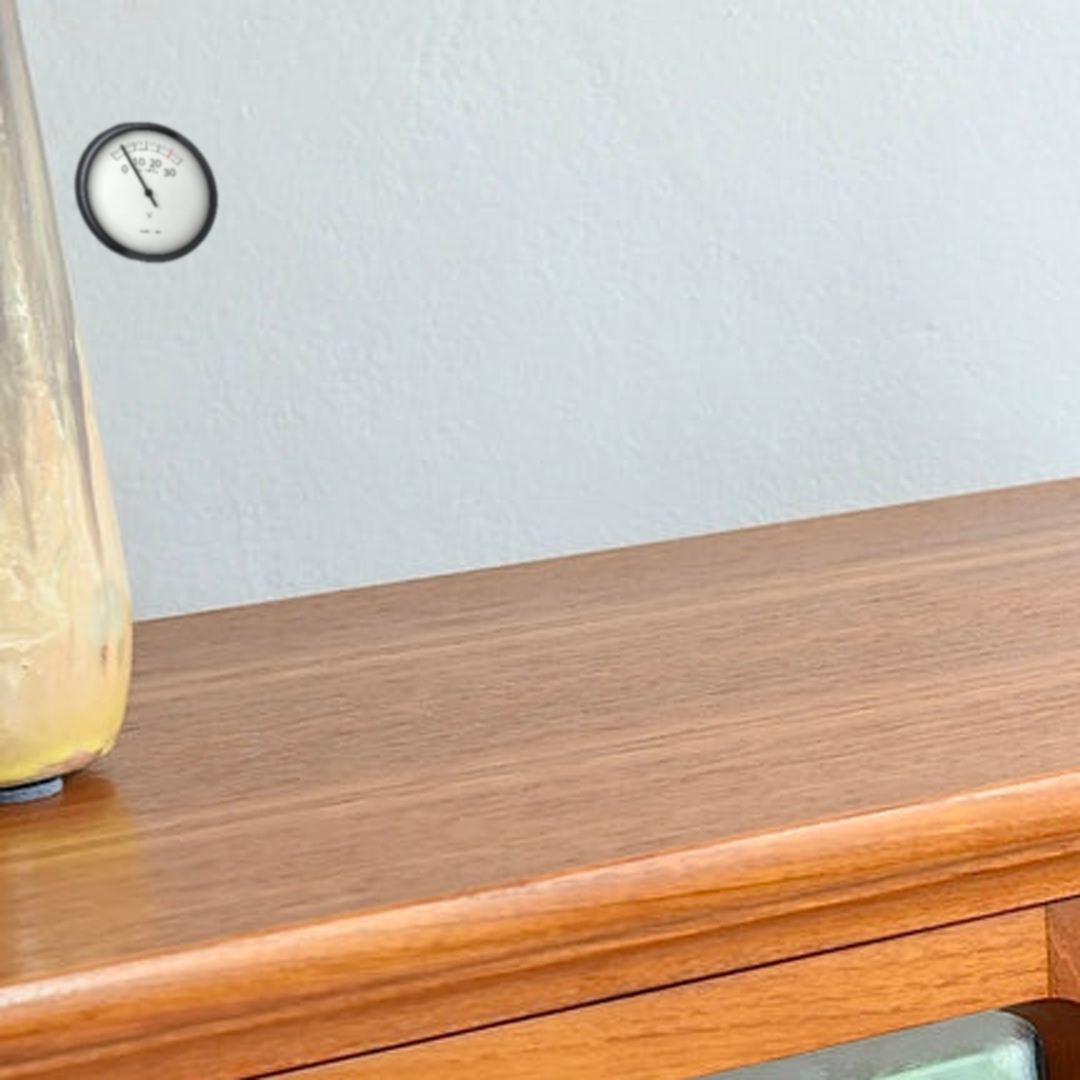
5 V
